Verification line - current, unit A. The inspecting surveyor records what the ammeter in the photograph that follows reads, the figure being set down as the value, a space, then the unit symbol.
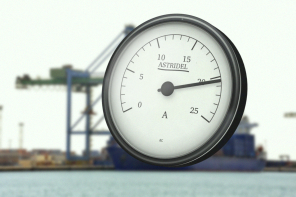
20.5 A
